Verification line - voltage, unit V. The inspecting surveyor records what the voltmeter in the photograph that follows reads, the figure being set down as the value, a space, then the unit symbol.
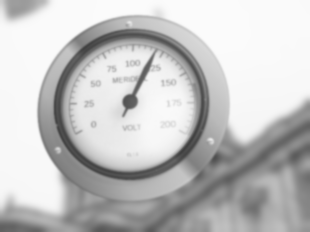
120 V
